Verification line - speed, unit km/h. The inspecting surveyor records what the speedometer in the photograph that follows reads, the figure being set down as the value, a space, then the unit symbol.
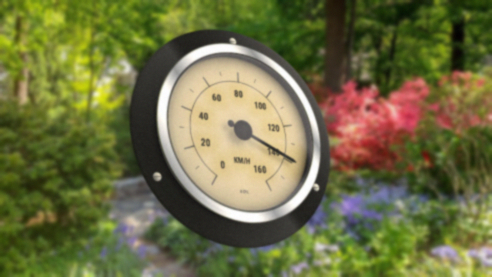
140 km/h
